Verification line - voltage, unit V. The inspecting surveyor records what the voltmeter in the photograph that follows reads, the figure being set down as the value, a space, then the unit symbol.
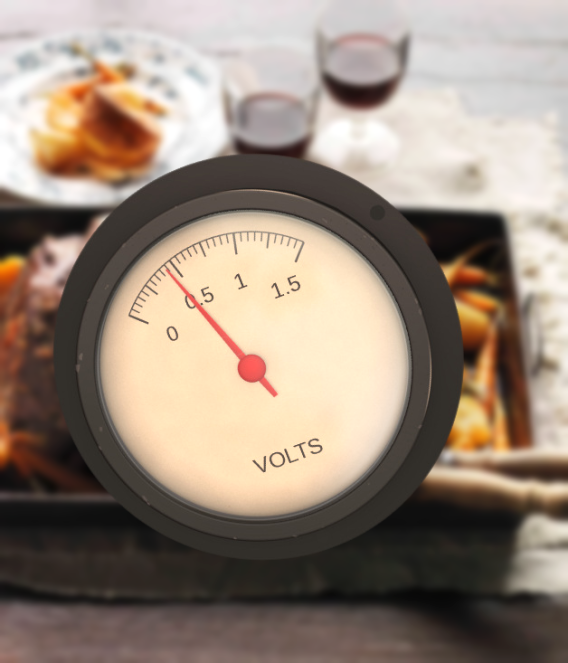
0.45 V
